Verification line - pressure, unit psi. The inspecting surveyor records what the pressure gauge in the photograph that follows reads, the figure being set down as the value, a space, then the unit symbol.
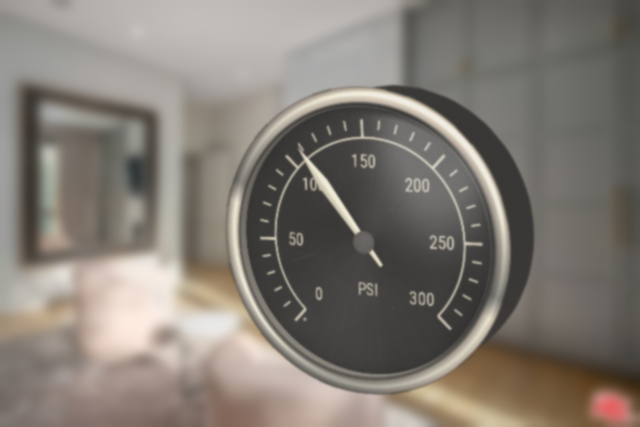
110 psi
